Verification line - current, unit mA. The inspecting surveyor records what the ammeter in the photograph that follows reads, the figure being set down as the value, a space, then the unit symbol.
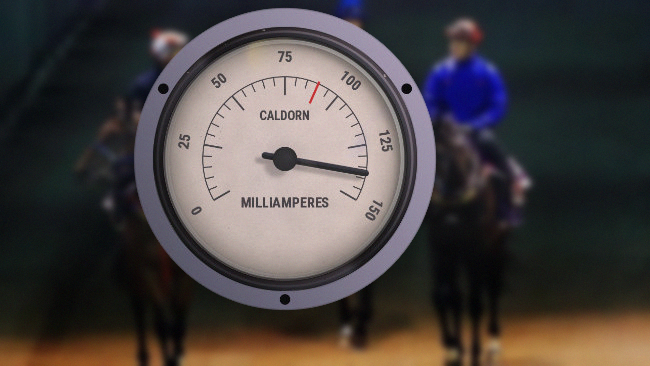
137.5 mA
